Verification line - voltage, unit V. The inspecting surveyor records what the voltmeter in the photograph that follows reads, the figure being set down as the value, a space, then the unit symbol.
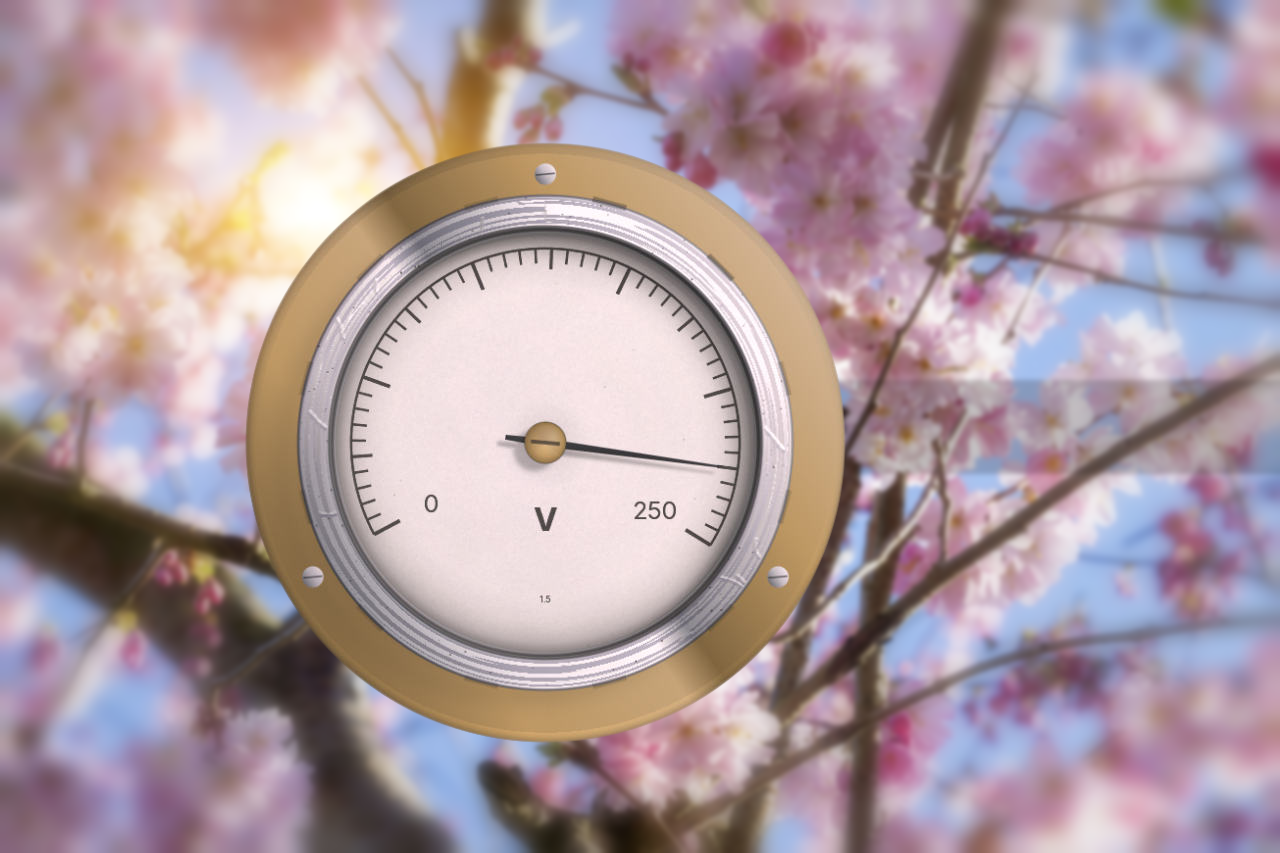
225 V
